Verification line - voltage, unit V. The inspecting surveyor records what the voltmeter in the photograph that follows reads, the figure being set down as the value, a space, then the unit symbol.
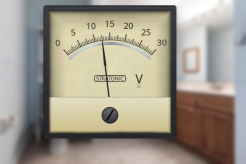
12.5 V
